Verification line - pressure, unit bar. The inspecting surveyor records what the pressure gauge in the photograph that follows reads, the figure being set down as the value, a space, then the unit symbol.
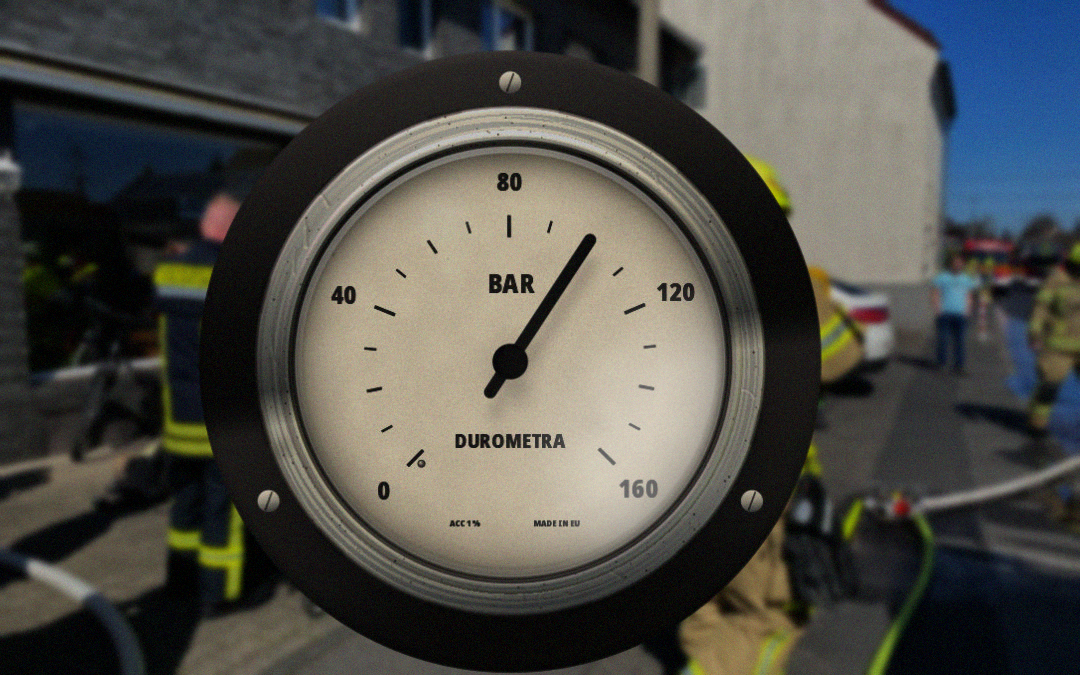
100 bar
